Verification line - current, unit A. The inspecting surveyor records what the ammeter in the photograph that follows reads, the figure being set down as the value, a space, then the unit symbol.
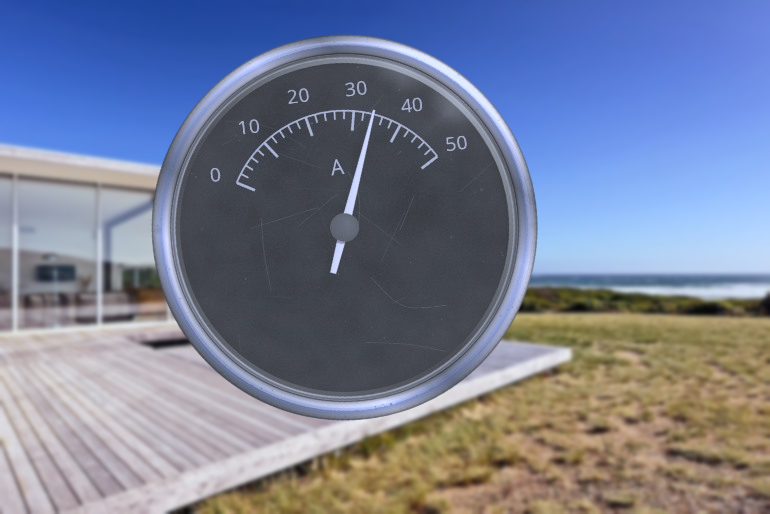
34 A
